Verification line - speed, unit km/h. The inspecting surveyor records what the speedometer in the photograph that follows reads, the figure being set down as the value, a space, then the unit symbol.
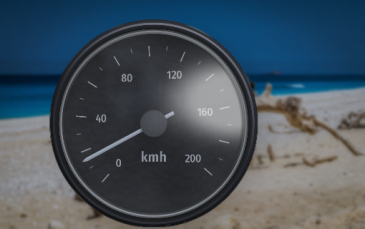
15 km/h
